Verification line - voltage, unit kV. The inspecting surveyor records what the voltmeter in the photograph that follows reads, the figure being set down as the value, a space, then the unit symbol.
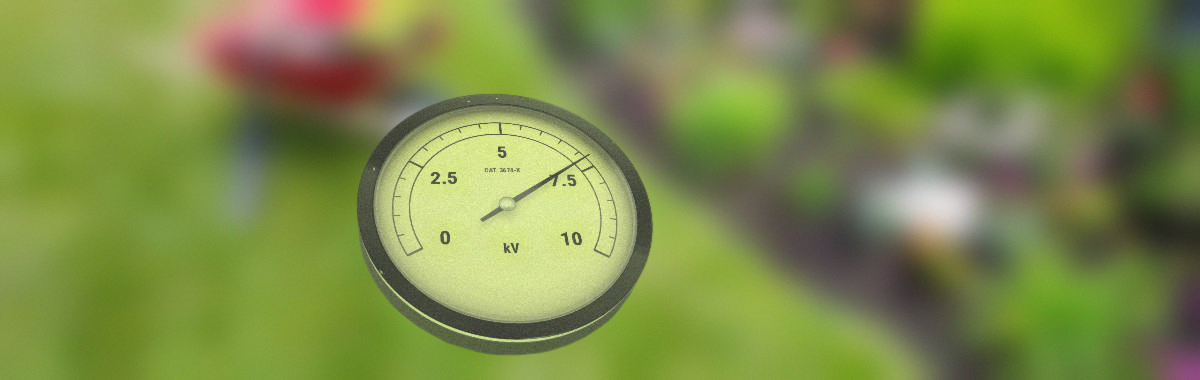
7.25 kV
